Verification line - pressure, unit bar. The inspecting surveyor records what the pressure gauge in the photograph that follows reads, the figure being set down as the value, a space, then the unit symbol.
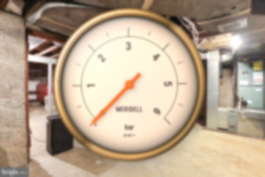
0 bar
